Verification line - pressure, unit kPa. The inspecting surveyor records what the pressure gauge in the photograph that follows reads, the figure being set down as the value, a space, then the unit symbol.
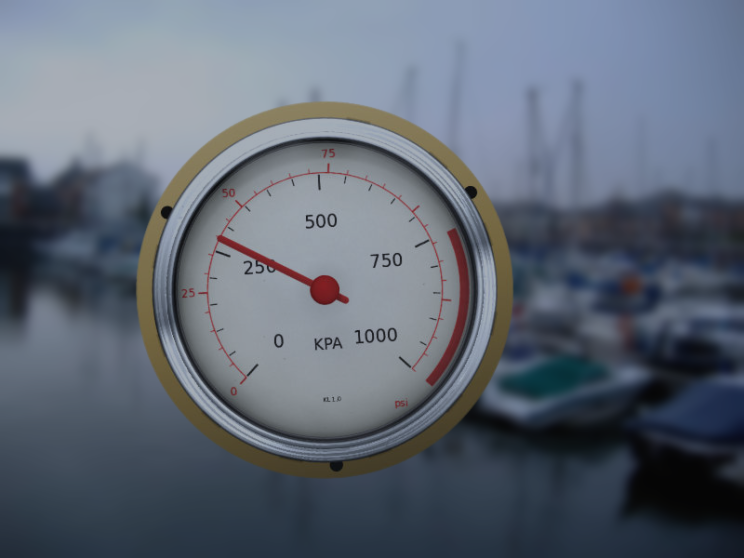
275 kPa
